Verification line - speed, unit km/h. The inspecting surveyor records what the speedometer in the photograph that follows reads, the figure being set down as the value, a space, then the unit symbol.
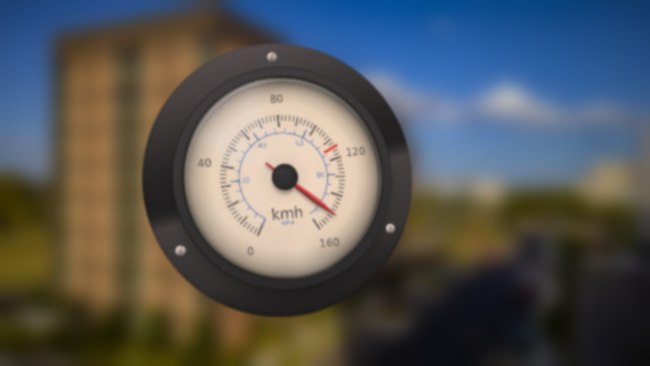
150 km/h
